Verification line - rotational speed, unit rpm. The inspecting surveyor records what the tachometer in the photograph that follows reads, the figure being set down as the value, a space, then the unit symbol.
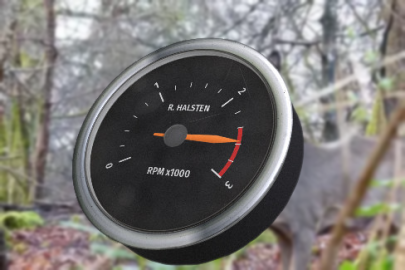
2600 rpm
